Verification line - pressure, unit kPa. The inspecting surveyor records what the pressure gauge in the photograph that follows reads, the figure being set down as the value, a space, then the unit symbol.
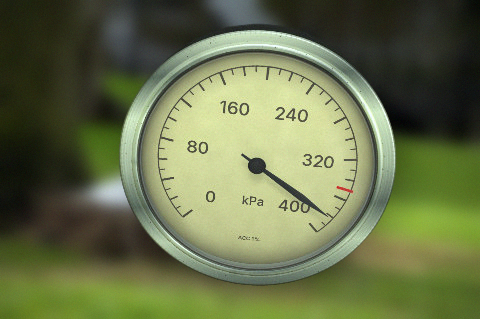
380 kPa
